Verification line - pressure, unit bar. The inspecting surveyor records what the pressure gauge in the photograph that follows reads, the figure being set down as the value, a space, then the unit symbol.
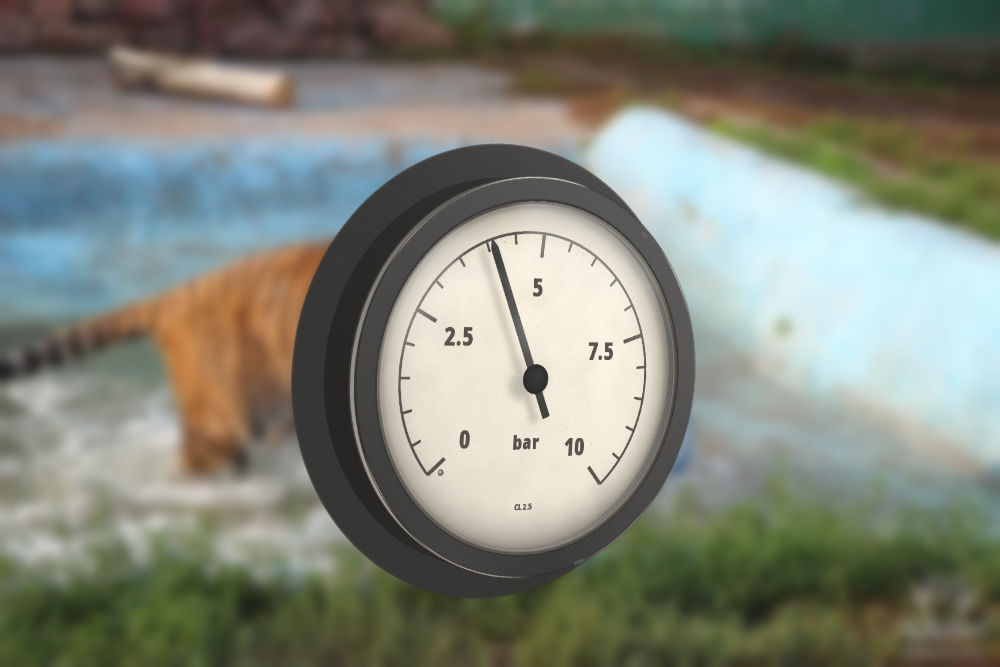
4 bar
